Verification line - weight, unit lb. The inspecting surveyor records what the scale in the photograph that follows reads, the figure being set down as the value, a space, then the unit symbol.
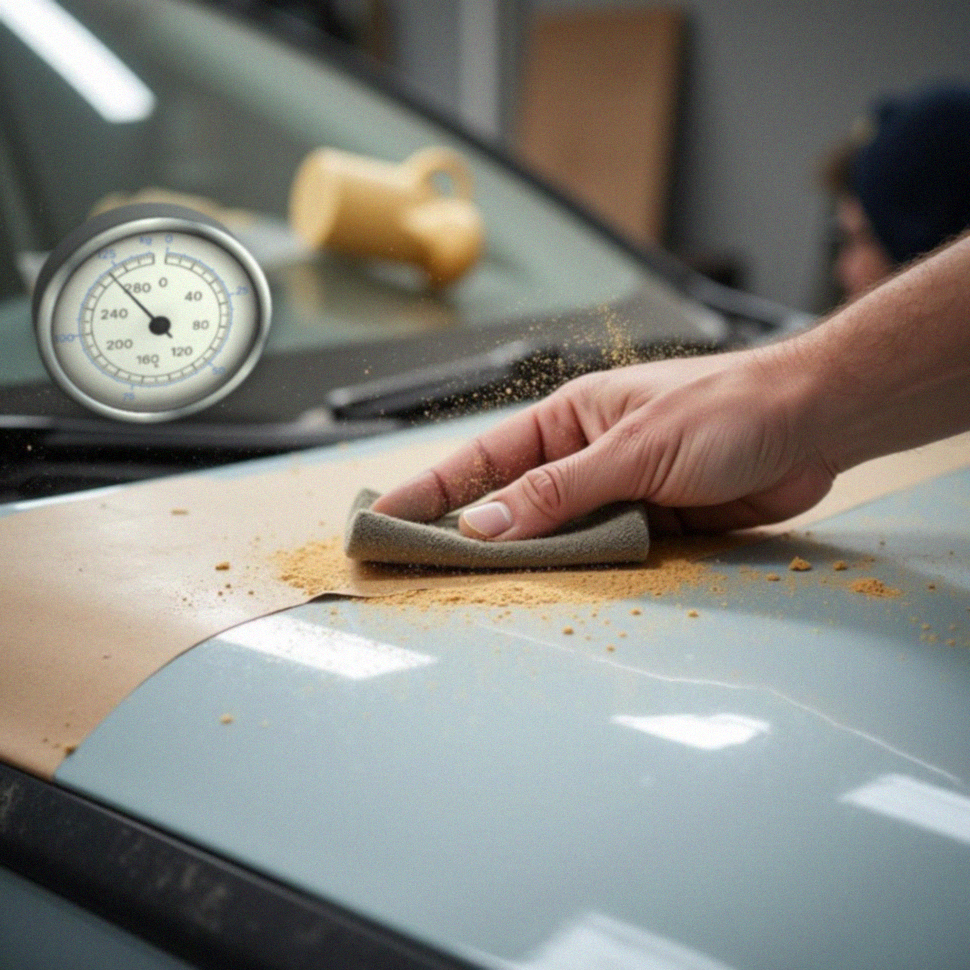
270 lb
